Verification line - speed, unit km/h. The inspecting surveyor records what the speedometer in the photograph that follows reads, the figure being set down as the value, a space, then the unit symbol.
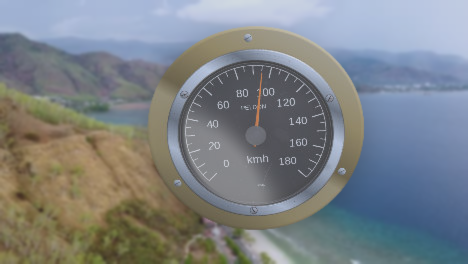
95 km/h
